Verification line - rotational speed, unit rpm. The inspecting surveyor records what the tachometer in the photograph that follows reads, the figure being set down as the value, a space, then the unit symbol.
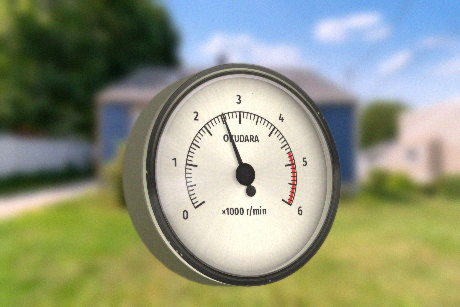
2500 rpm
